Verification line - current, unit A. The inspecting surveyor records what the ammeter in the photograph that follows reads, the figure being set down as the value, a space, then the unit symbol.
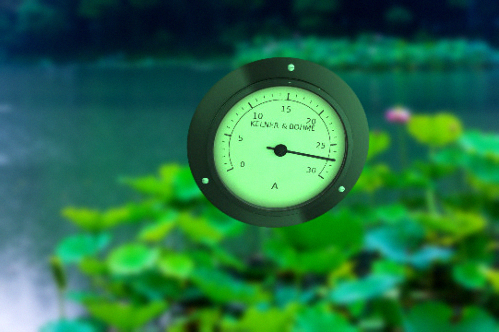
27 A
